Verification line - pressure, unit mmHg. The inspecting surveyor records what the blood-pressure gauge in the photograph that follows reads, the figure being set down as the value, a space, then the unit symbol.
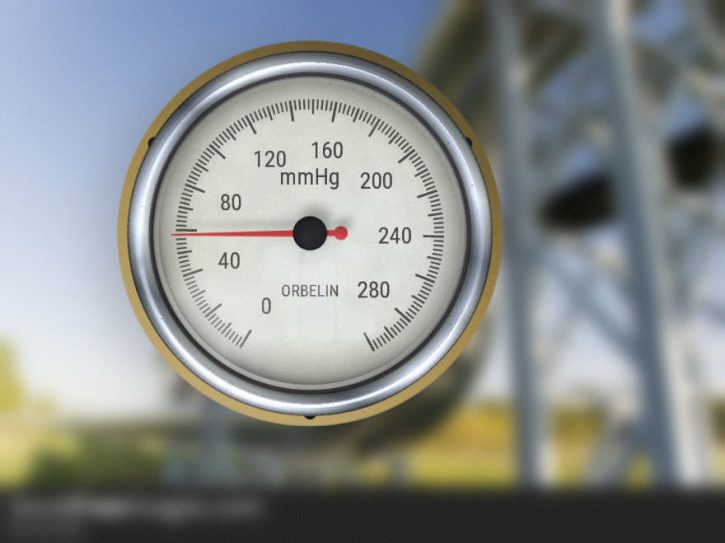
58 mmHg
